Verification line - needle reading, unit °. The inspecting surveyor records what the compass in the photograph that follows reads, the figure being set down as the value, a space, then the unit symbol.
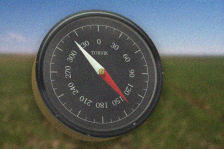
140 °
